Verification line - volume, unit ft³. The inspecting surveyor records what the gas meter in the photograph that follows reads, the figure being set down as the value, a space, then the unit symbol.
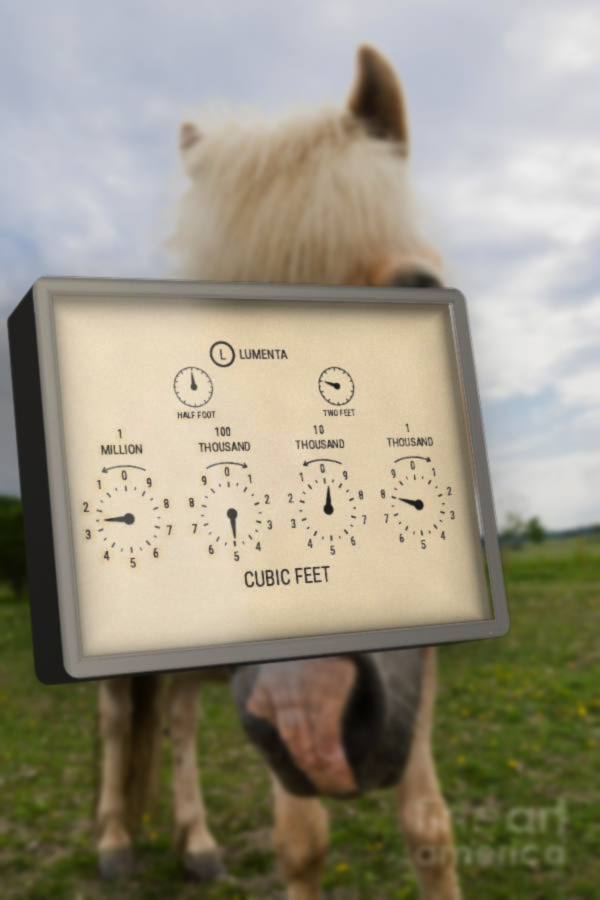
249800 ft³
